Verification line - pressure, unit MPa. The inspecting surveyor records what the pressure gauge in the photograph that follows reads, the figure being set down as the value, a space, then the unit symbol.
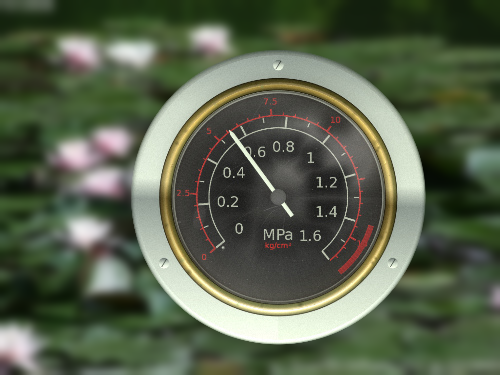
0.55 MPa
